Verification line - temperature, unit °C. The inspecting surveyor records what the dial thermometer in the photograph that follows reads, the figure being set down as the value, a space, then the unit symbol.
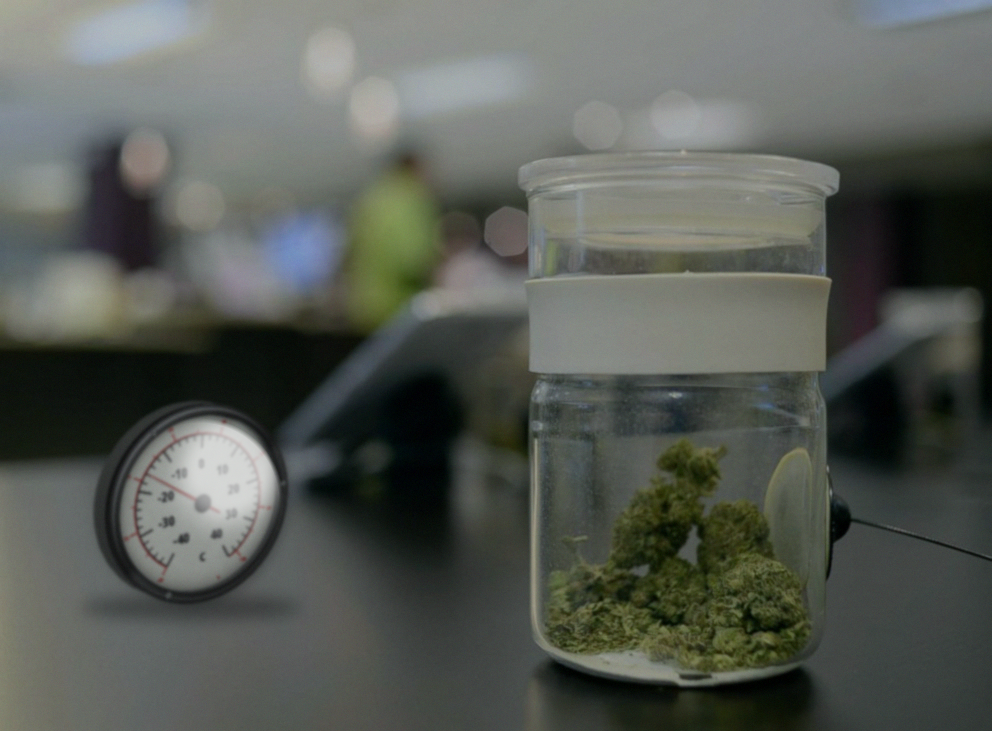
-16 °C
